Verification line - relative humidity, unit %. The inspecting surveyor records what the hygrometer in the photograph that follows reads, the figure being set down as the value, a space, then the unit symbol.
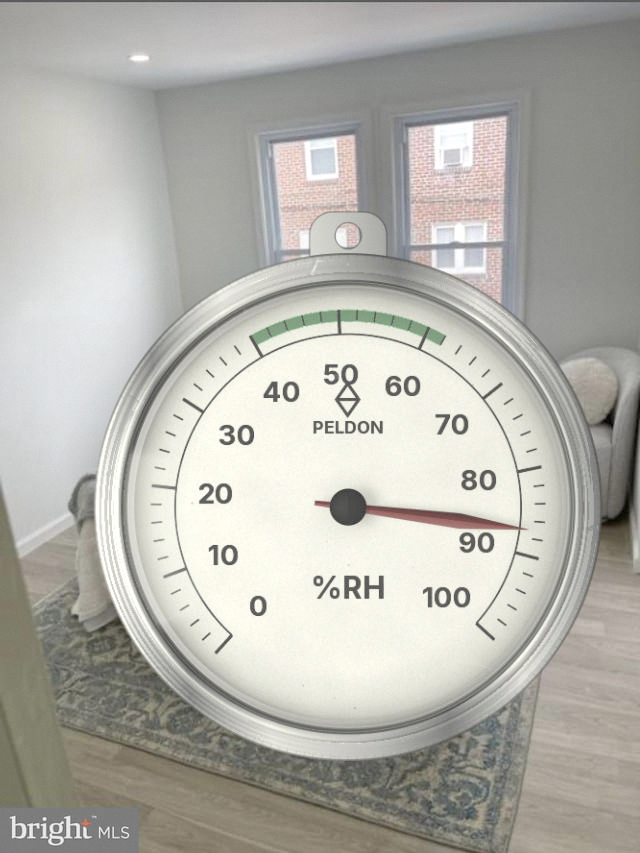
87 %
